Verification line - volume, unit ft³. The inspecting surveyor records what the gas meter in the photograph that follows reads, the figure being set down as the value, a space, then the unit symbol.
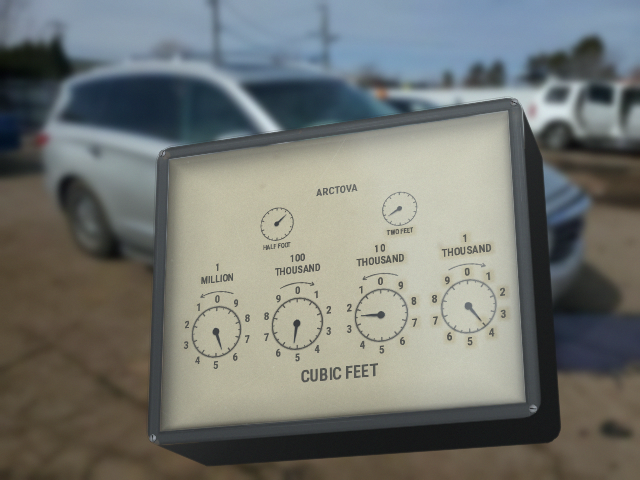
552400 ft³
